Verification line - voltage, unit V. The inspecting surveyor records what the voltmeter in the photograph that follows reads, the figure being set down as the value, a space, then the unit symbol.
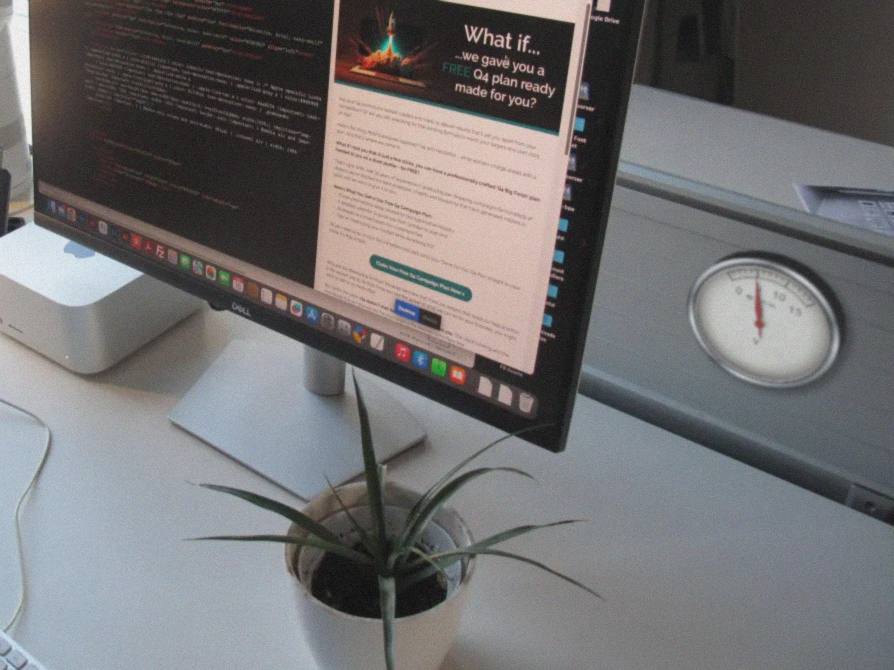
5 V
